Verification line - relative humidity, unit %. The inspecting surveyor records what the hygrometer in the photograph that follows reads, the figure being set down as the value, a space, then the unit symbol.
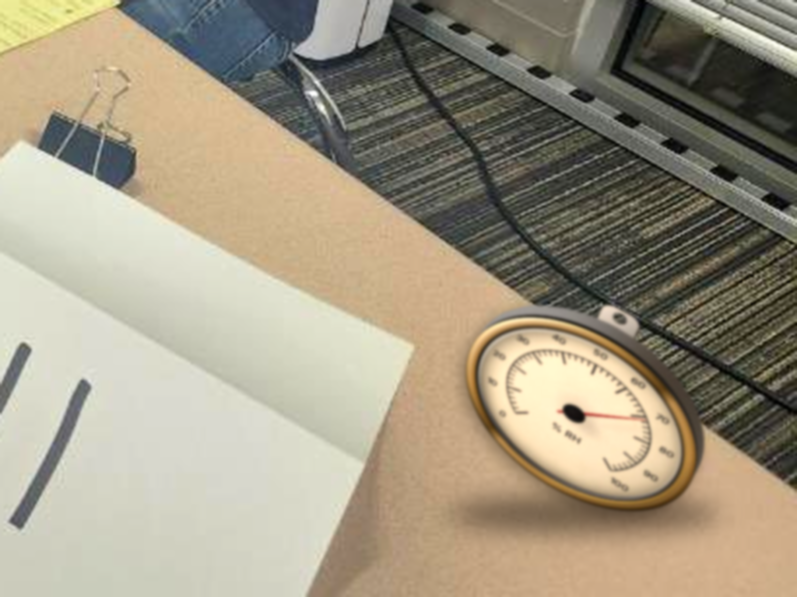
70 %
